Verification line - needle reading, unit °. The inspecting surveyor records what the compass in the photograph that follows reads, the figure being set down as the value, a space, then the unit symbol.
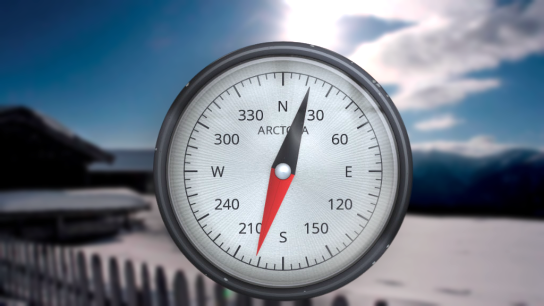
197.5 °
